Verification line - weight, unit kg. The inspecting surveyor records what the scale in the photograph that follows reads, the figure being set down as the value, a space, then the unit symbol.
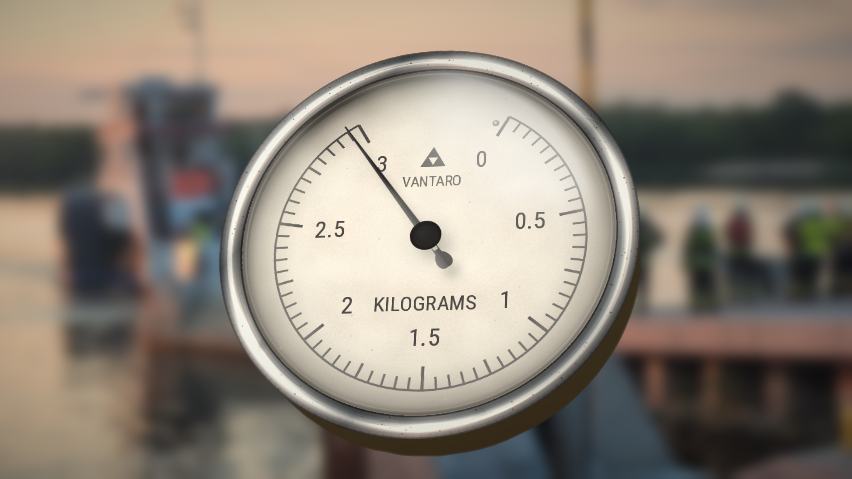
2.95 kg
